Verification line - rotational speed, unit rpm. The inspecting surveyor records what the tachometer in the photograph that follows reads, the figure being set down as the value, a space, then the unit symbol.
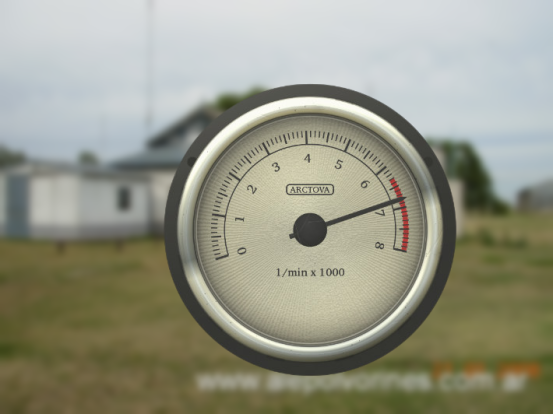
6800 rpm
